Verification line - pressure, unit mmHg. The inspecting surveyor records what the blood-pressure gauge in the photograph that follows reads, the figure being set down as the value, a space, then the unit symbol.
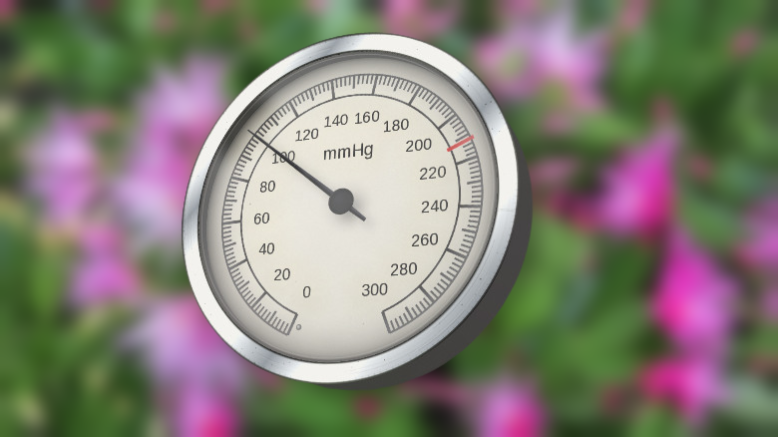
100 mmHg
